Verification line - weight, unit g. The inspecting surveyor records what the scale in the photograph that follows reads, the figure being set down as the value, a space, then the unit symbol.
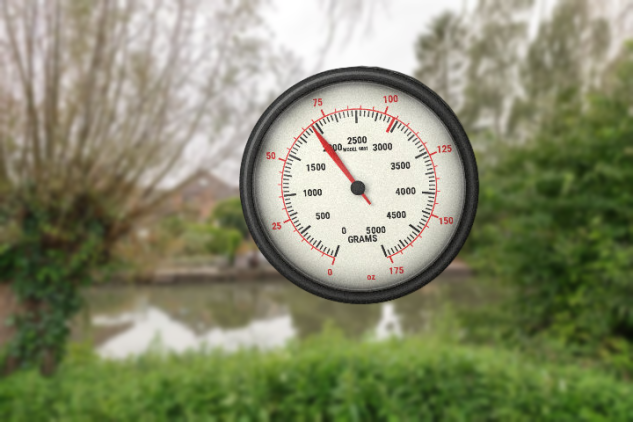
1950 g
